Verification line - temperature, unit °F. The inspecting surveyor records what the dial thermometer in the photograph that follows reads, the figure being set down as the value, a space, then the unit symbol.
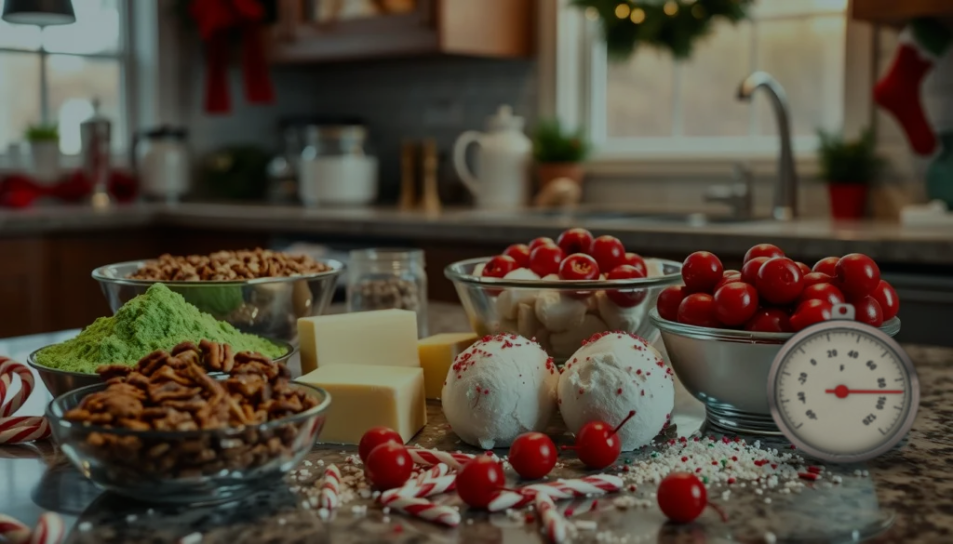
88 °F
